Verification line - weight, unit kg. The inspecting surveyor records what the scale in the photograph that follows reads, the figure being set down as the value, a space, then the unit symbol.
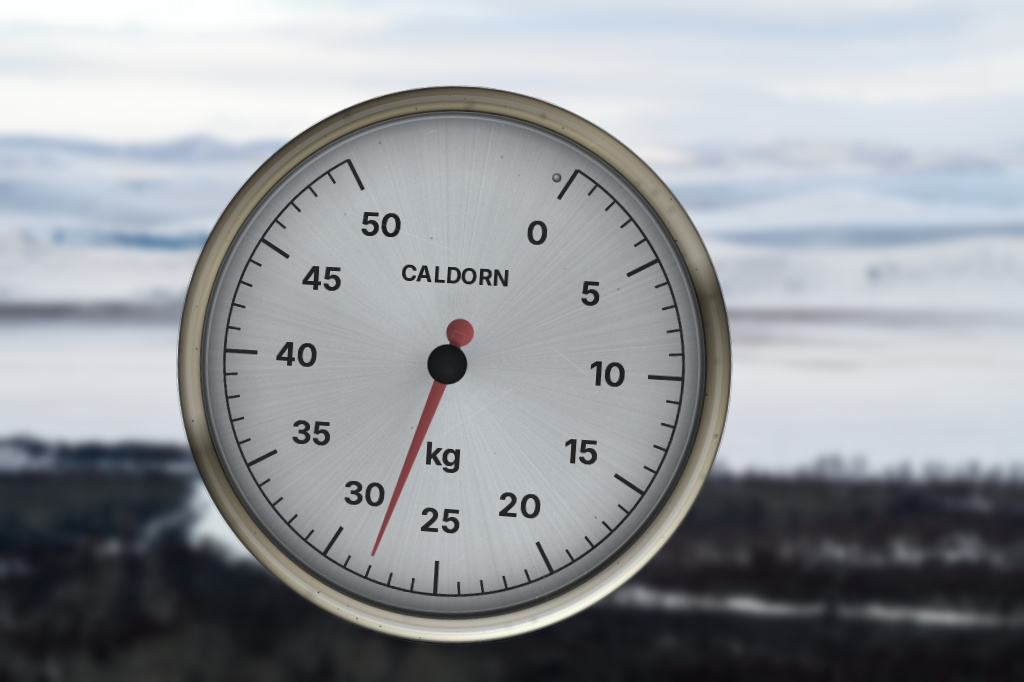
28 kg
